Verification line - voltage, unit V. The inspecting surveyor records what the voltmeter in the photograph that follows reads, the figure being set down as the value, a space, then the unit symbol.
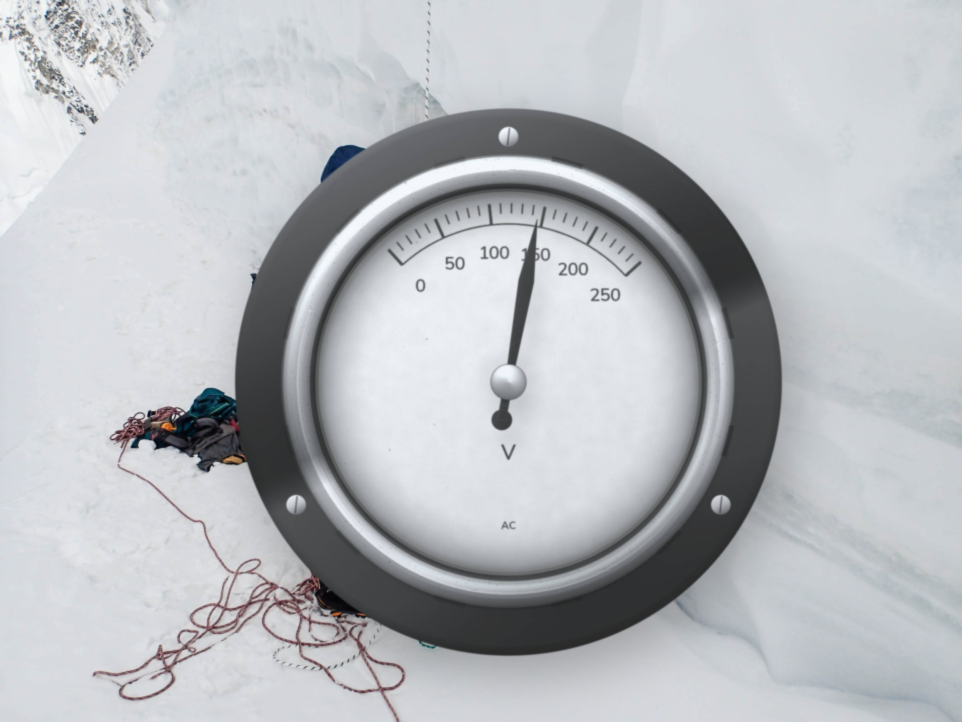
145 V
